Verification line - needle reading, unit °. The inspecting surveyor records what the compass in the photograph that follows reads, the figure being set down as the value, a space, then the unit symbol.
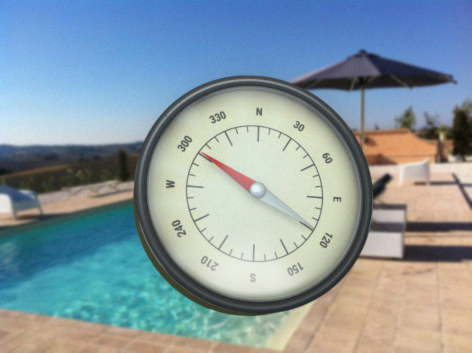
300 °
